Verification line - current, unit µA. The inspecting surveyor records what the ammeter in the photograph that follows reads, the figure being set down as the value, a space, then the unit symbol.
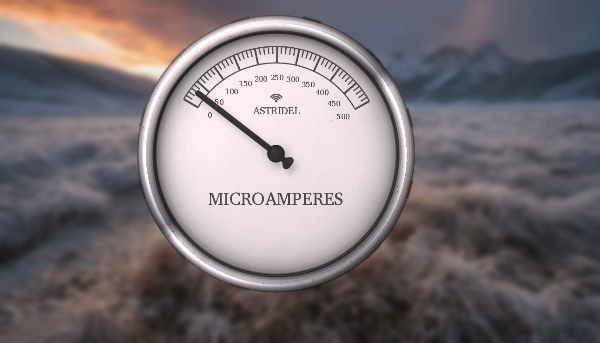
30 µA
